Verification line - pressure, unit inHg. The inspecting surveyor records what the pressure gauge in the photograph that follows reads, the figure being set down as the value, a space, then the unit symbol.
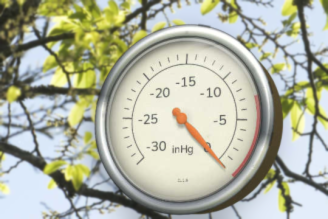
0 inHg
